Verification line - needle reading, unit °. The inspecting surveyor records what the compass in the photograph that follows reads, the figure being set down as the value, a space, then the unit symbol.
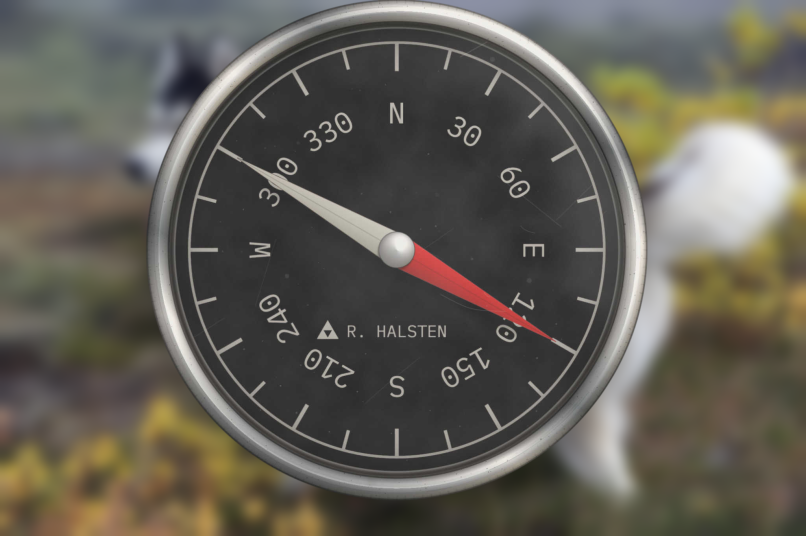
120 °
